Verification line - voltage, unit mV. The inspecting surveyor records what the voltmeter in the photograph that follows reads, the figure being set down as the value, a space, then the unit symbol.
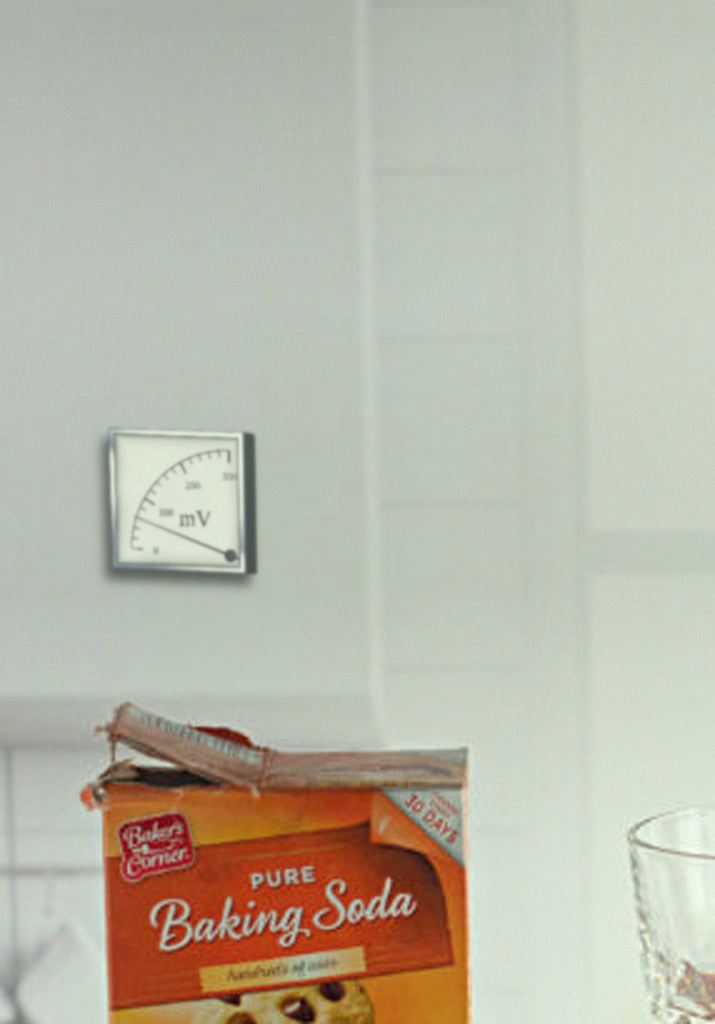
60 mV
